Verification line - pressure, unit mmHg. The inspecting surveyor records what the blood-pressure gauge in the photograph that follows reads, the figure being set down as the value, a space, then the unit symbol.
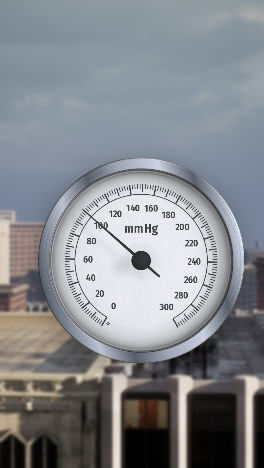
100 mmHg
